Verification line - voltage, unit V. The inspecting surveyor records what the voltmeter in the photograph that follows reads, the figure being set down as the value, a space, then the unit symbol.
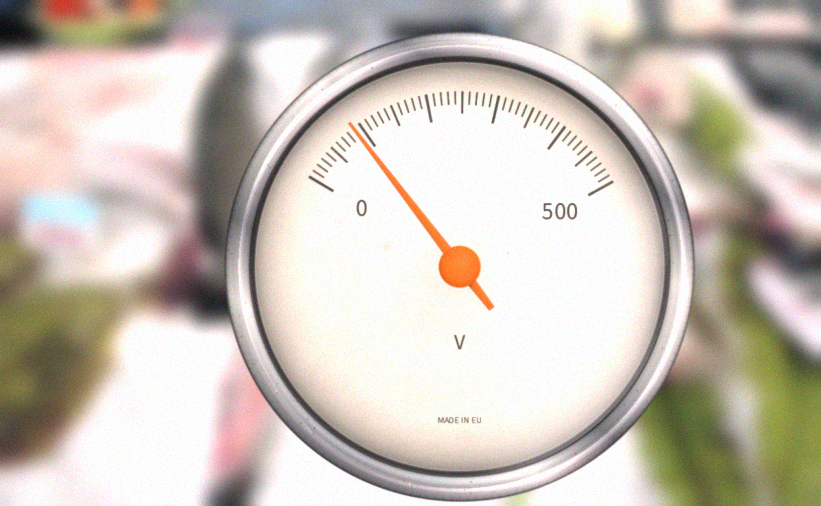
90 V
